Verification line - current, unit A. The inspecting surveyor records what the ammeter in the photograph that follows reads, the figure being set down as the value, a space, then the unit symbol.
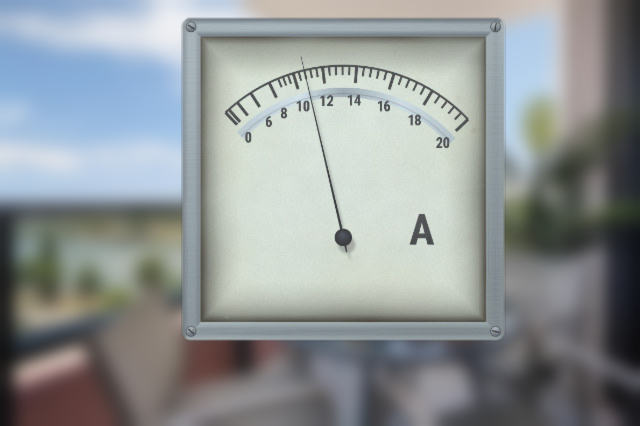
10.8 A
